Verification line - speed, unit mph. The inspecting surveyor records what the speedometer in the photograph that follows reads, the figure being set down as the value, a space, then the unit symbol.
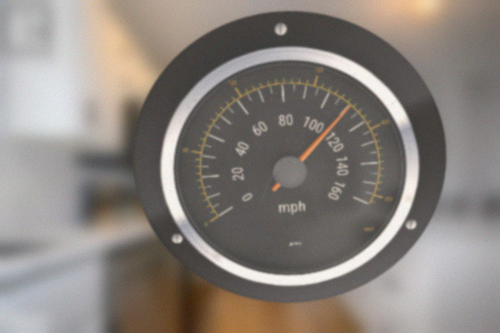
110 mph
